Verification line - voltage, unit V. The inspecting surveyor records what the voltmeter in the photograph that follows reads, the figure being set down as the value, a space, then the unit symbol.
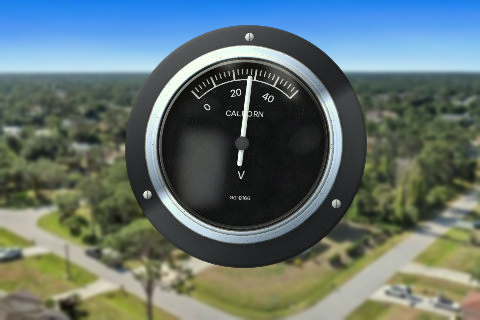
28 V
